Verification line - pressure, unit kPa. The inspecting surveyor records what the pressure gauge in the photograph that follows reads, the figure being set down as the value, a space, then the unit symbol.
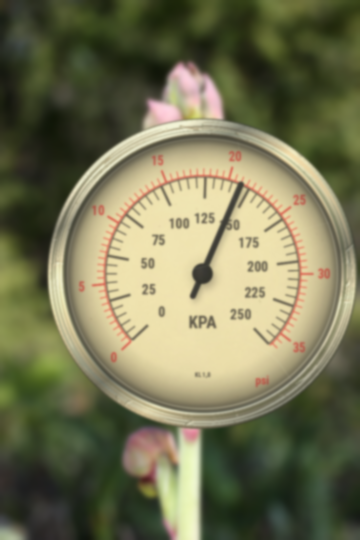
145 kPa
